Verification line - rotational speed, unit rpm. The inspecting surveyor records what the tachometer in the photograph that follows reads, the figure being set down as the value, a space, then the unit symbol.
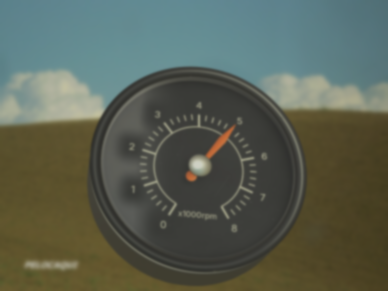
5000 rpm
